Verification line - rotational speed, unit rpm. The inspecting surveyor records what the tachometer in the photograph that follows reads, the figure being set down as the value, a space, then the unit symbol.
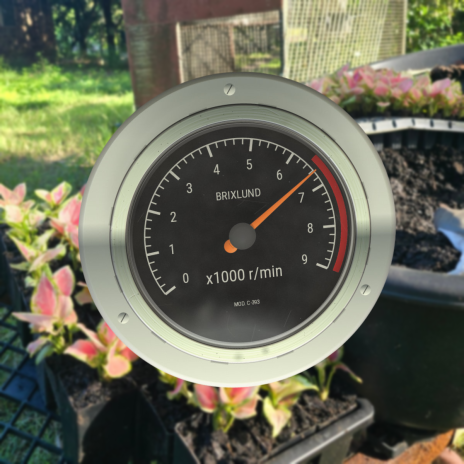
6600 rpm
